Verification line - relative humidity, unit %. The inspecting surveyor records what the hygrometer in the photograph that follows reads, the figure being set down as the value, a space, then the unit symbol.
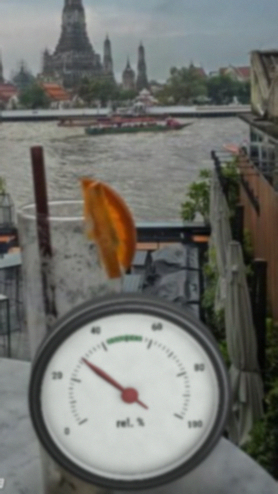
30 %
